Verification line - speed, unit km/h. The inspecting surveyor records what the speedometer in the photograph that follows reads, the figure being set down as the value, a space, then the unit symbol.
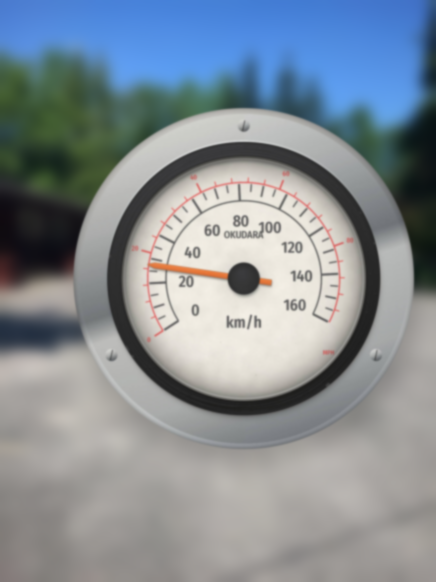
27.5 km/h
